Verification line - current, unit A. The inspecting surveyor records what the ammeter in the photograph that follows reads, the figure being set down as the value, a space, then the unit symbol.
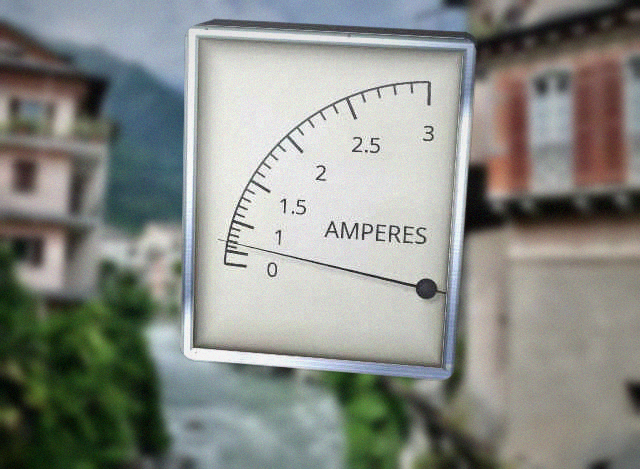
0.7 A
